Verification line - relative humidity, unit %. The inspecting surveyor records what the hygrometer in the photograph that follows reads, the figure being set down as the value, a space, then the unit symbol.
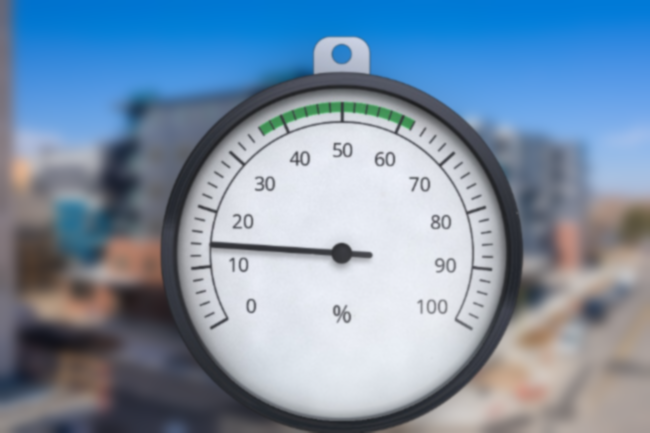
14 %
